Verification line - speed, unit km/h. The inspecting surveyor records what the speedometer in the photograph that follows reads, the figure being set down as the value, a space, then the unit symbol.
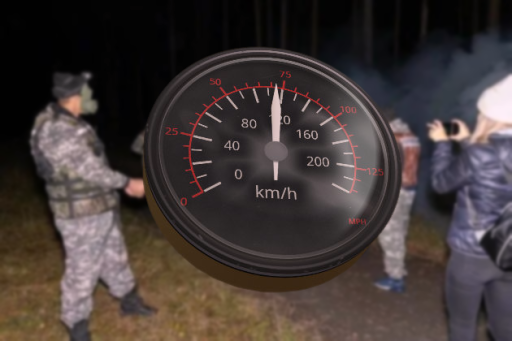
115 km/h
